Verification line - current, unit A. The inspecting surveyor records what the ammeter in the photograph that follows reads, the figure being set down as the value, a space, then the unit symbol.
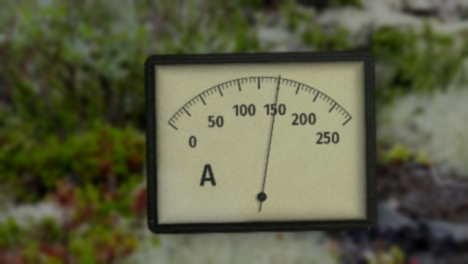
150 A
